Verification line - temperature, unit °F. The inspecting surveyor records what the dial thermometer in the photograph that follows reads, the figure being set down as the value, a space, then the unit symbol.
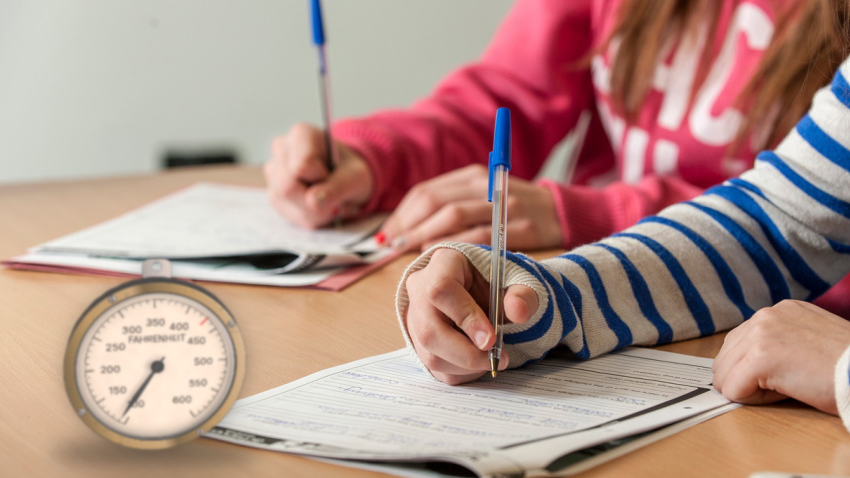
110 °F
